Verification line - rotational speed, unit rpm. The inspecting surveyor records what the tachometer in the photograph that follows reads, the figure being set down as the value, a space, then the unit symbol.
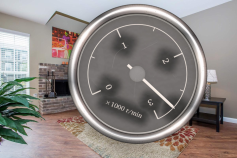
2750 rpm
